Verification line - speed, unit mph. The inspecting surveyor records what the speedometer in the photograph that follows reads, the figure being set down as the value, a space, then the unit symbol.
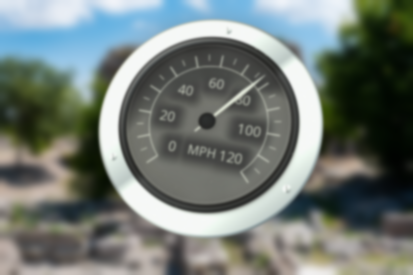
77.5 mph
